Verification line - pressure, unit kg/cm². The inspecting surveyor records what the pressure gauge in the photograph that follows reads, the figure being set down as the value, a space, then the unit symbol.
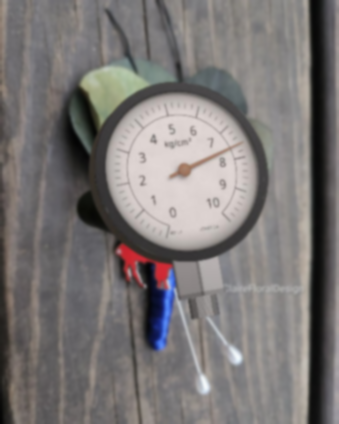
7.6 kg/cm²
